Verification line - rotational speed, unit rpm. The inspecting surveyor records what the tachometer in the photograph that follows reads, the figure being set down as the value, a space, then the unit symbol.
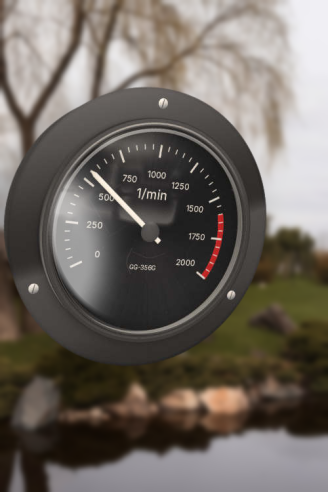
550 rpm
